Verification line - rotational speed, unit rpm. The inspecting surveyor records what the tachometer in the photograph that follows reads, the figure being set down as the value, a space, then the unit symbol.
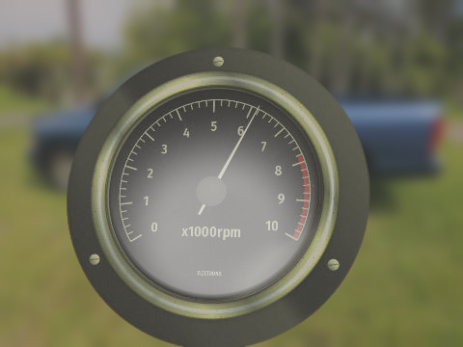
6200 rpm
